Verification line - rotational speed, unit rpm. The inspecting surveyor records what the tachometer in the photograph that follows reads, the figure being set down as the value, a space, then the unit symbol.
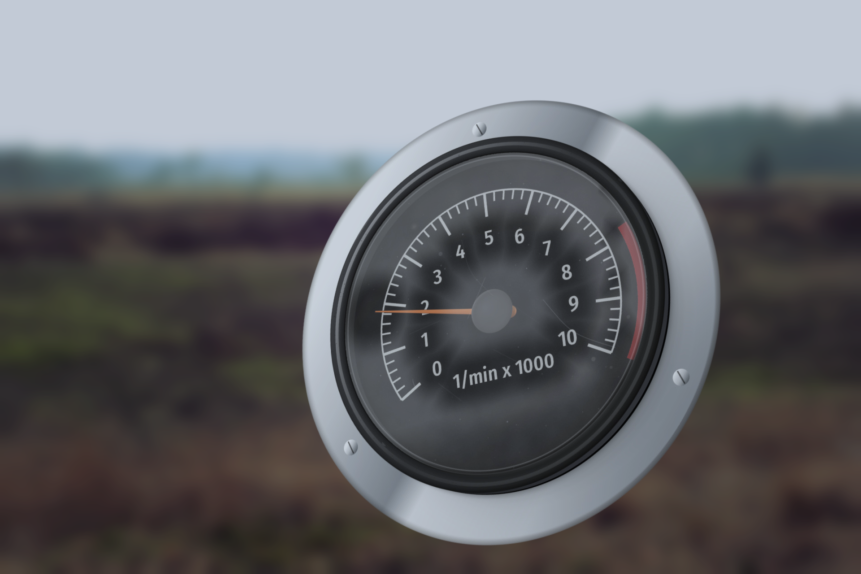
1800 rpm
